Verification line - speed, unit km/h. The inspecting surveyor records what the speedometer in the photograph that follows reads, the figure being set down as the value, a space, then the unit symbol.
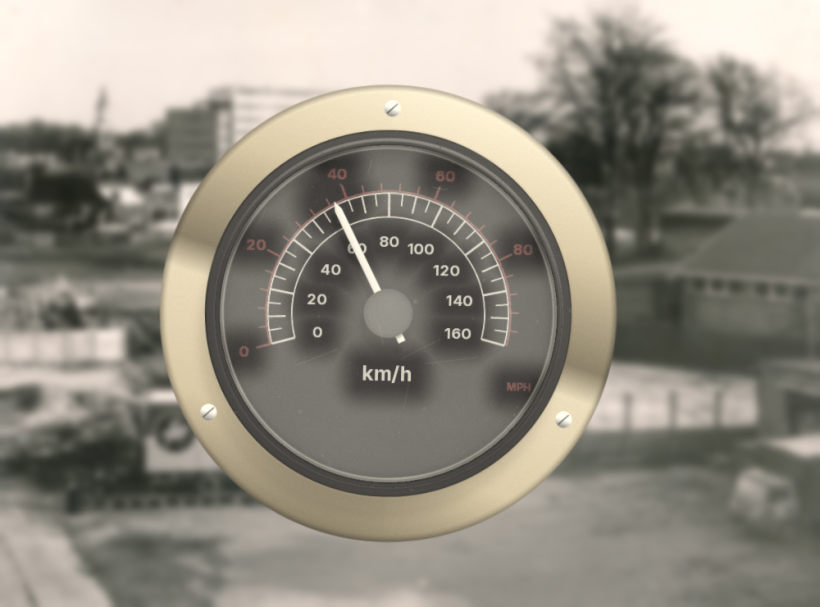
60 km/h
